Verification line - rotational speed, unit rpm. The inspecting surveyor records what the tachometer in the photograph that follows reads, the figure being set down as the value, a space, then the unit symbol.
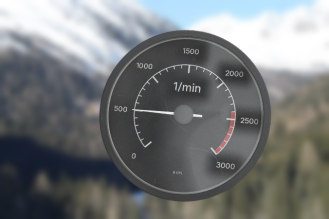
500 rpm
